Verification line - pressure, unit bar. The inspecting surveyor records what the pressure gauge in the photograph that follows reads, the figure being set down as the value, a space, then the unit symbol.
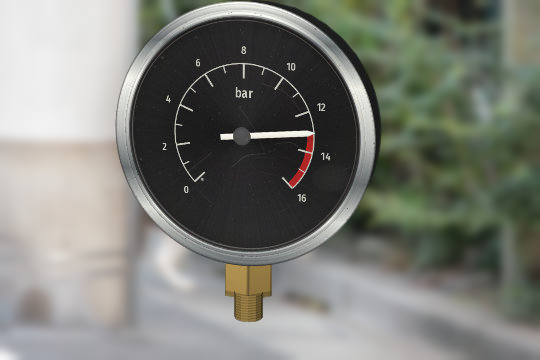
13 bar
